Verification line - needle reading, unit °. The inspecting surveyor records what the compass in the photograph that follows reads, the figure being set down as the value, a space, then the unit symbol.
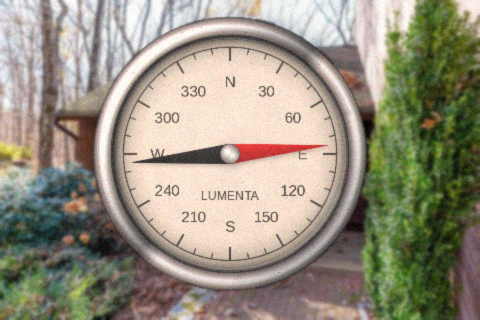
85 °
